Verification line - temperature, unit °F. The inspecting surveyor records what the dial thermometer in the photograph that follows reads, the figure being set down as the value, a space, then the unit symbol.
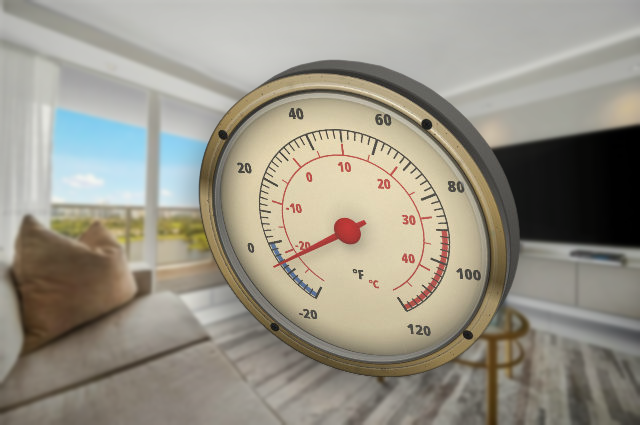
-6 °F
